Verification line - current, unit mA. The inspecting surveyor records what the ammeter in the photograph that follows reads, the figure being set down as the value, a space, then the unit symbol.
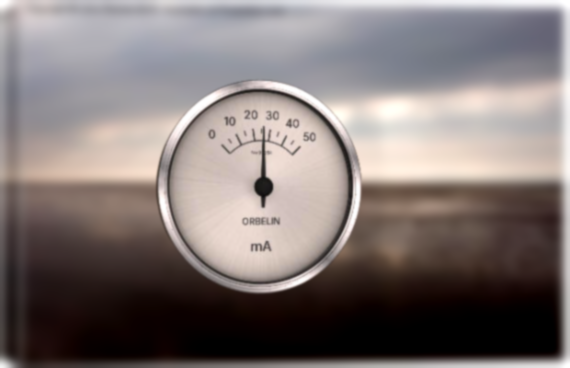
25 mA
